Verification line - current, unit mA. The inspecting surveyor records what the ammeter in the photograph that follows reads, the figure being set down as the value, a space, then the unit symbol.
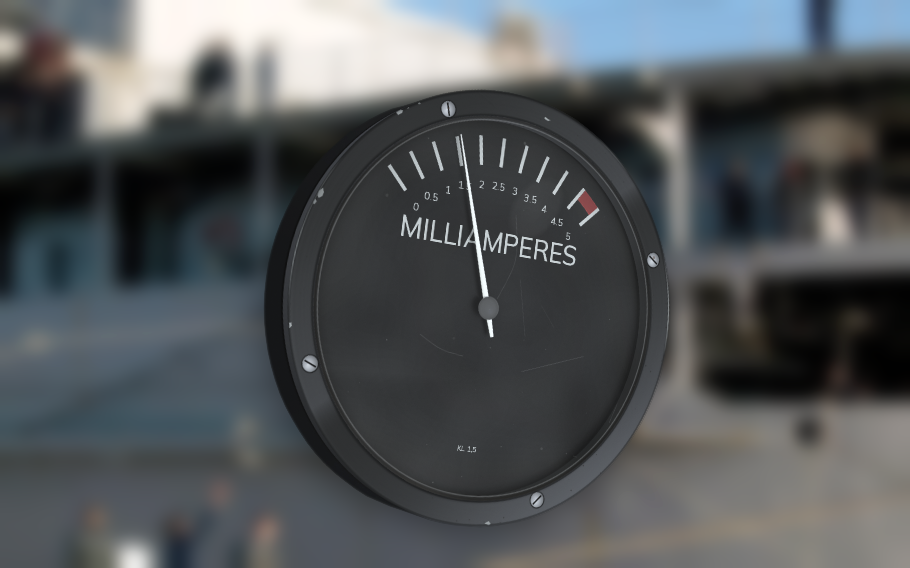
1.5 mA
